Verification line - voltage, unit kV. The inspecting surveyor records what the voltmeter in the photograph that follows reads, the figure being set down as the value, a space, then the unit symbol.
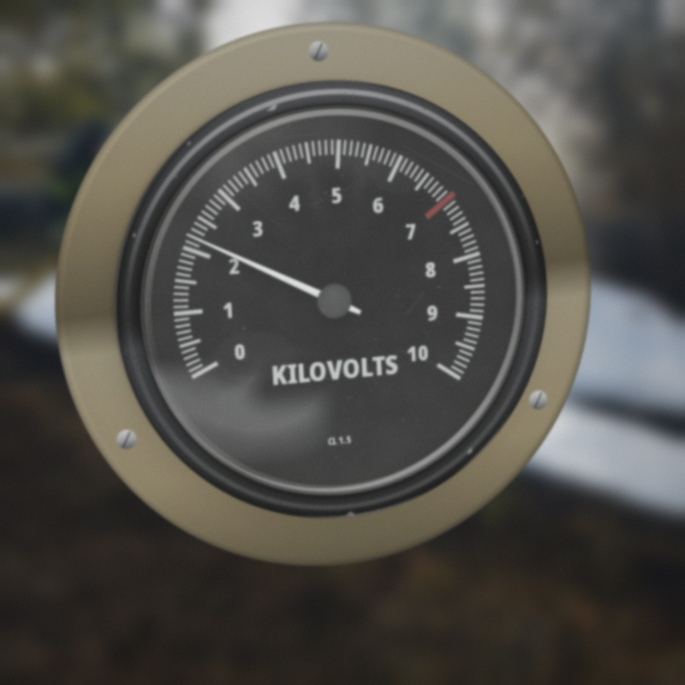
2.2 kV
